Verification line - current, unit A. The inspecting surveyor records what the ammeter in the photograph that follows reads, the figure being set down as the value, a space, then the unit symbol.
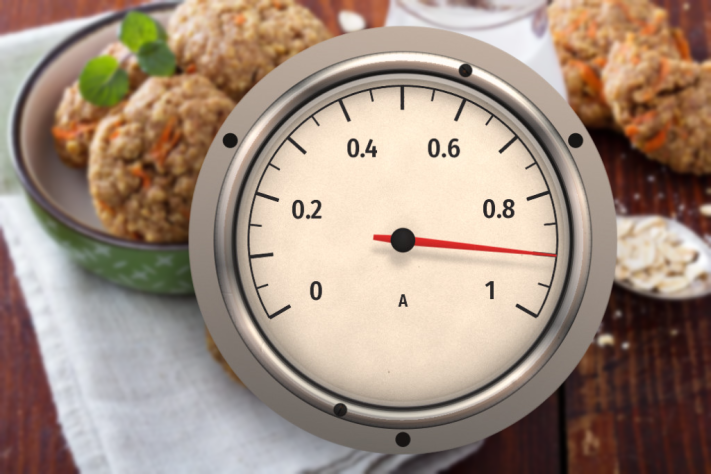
0.9 A
